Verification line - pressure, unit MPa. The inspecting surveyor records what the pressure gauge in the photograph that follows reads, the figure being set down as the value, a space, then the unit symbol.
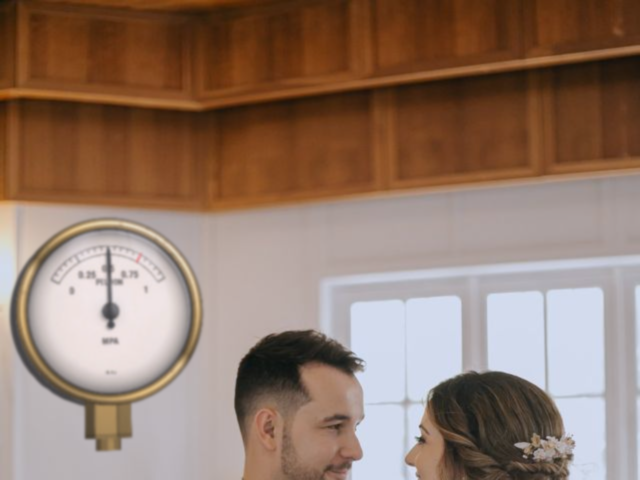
0.5 MPa
